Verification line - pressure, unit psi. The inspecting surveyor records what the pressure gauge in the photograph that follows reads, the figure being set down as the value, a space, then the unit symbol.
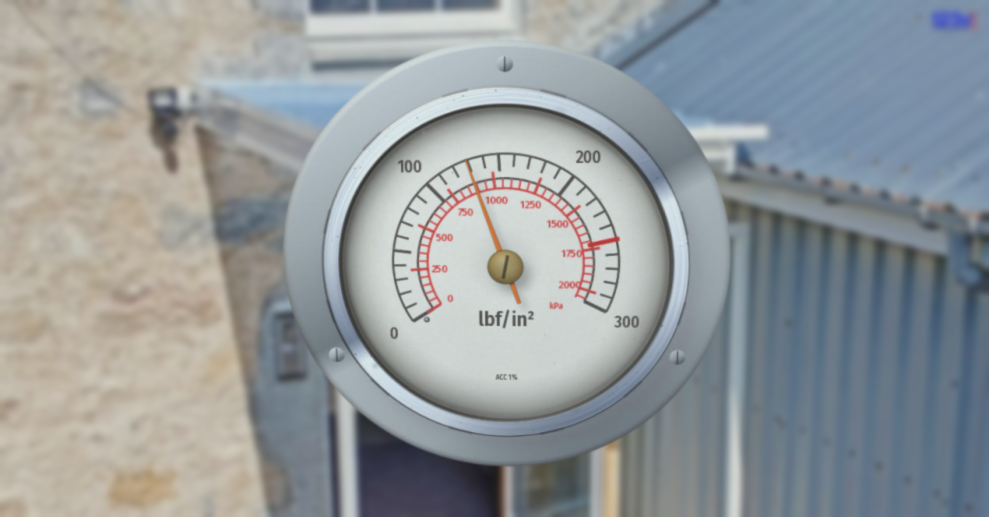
130 psi
